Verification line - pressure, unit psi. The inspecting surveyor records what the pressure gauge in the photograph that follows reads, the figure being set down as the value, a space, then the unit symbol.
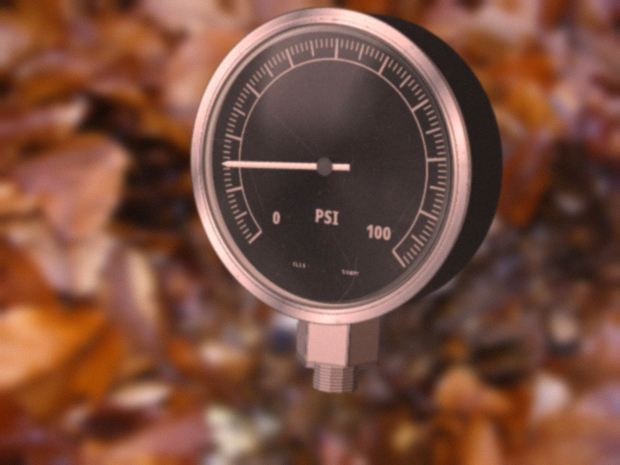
15 psi
